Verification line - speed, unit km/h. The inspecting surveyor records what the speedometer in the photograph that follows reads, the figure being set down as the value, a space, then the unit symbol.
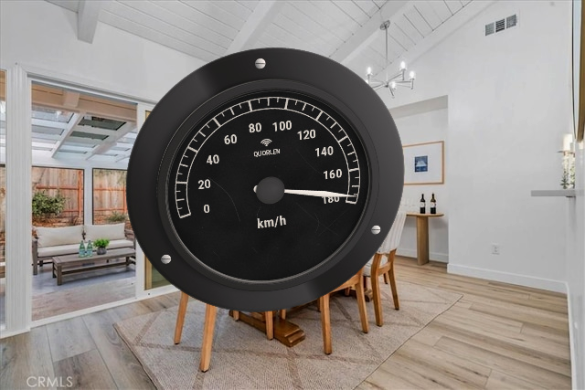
175 km/h
